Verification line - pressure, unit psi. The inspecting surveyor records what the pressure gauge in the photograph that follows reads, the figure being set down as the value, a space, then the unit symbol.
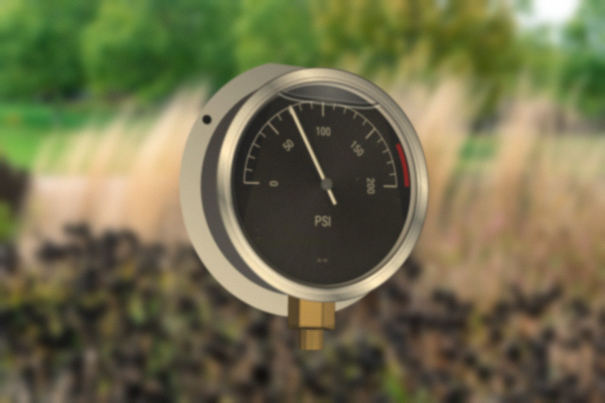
70 psi
